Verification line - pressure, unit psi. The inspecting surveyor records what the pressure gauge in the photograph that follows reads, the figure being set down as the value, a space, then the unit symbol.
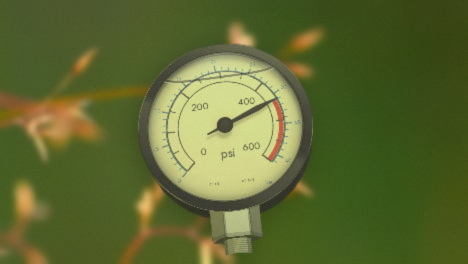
450 psi
